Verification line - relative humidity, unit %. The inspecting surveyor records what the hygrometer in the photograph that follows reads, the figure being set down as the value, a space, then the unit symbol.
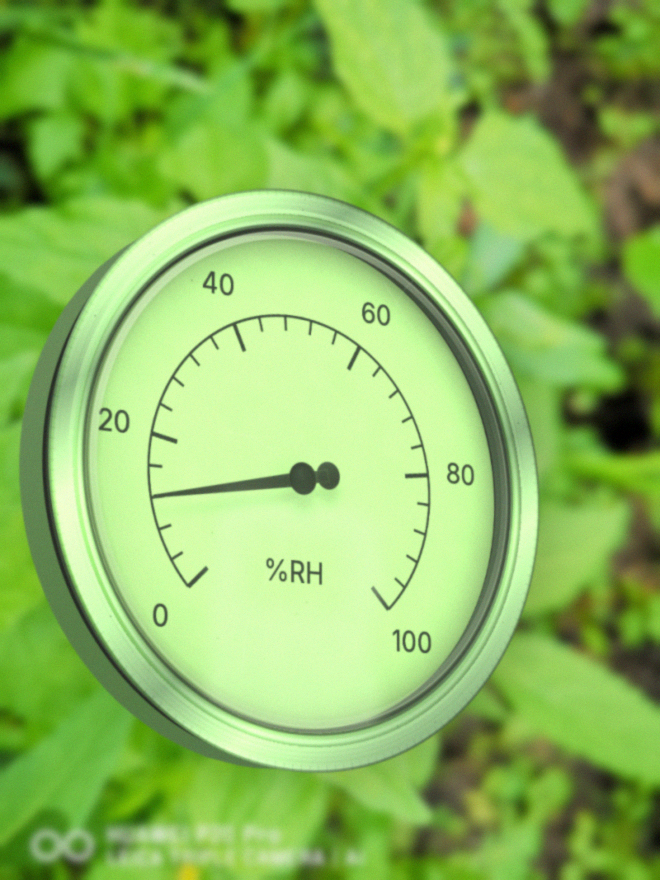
12 %
